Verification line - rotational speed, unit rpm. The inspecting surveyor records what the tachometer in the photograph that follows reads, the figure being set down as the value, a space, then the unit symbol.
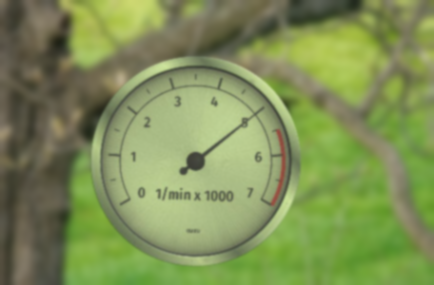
5000 rpm
